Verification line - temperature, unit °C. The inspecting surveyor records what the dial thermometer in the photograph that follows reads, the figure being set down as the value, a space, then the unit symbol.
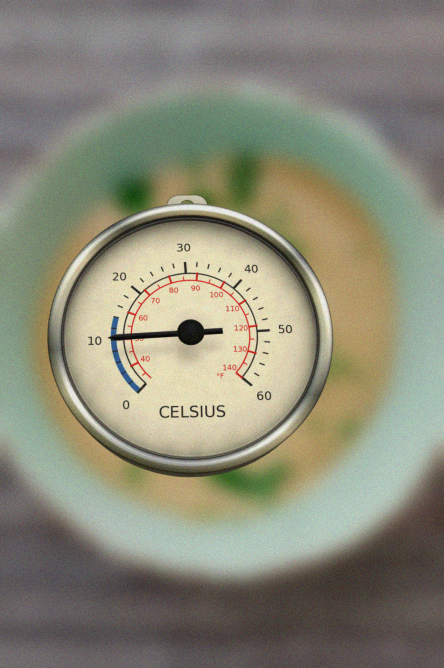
10 °C
